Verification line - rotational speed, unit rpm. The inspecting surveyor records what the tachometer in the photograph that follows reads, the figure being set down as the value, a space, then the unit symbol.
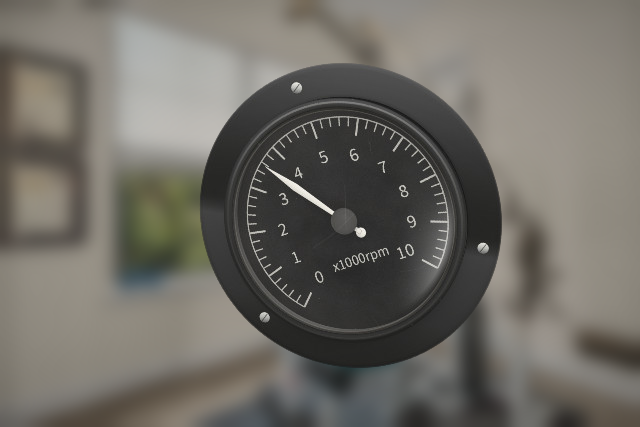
3600 rpm
